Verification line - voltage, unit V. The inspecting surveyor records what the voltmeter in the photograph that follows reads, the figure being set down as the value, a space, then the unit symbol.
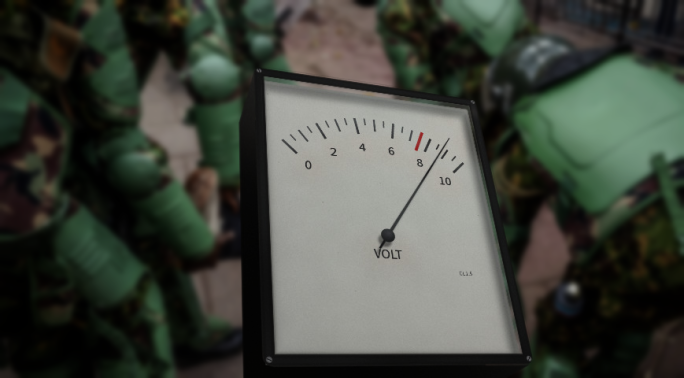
8.75 V
